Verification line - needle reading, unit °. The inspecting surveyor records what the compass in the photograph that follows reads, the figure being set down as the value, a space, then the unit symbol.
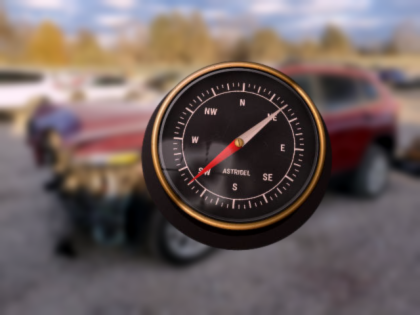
225 °
